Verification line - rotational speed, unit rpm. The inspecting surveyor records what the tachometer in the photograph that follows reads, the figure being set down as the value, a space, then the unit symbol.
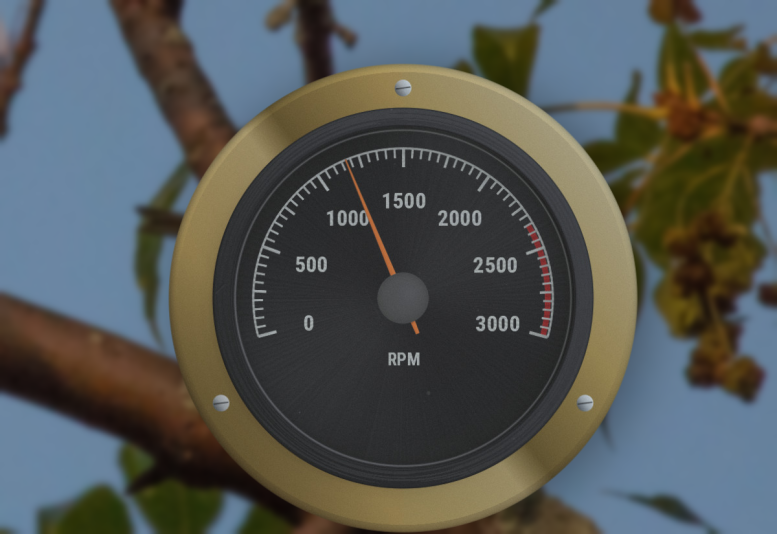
1175 rpm
